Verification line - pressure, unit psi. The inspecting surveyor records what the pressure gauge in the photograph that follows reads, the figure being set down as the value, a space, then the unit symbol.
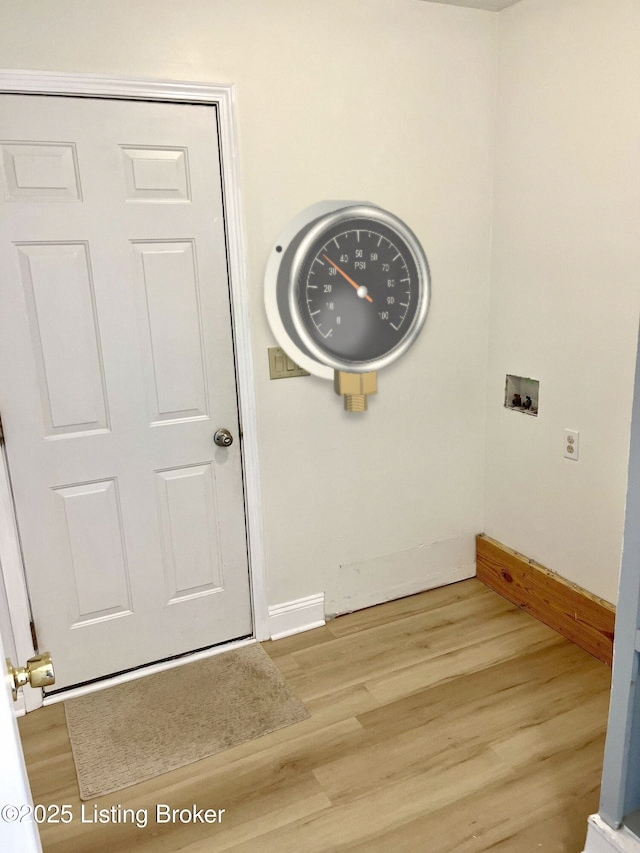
32.5 psi
